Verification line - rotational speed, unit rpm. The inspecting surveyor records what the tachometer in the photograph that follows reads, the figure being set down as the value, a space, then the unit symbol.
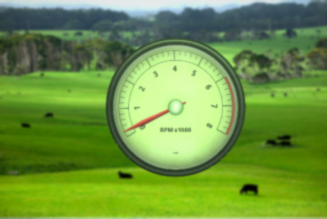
200 rpm
